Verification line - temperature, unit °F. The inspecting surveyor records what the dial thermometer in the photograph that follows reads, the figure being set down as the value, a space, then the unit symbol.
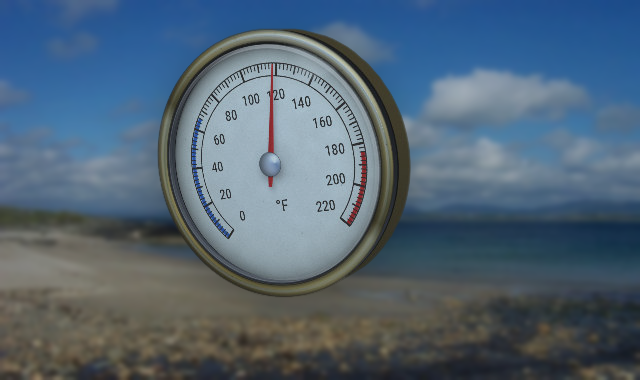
120 °F
